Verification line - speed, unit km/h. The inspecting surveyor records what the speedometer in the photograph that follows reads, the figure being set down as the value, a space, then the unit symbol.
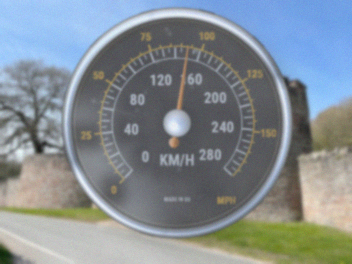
150 km/h
